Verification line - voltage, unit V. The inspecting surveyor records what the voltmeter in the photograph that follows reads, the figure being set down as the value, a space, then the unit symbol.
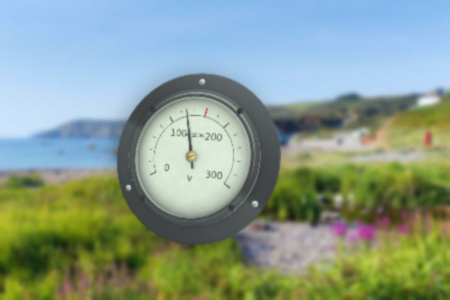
130 V
